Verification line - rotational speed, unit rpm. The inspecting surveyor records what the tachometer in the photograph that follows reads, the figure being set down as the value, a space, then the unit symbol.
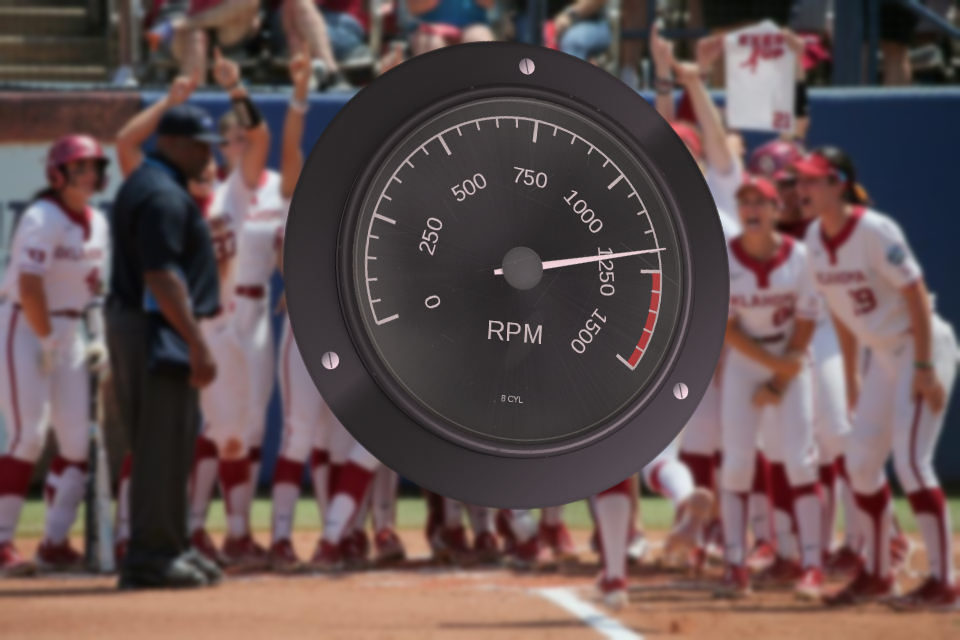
1200 rpm
